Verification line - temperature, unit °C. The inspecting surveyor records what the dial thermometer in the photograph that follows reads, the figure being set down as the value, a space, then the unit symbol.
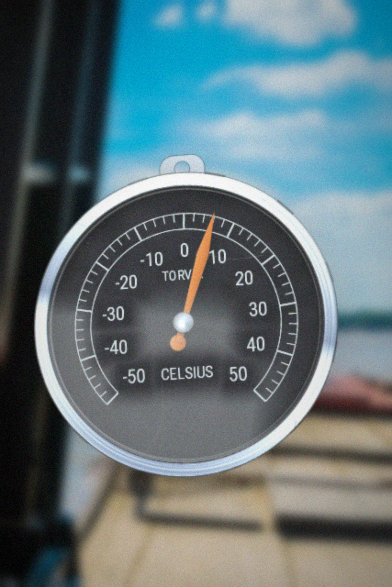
6 °C
